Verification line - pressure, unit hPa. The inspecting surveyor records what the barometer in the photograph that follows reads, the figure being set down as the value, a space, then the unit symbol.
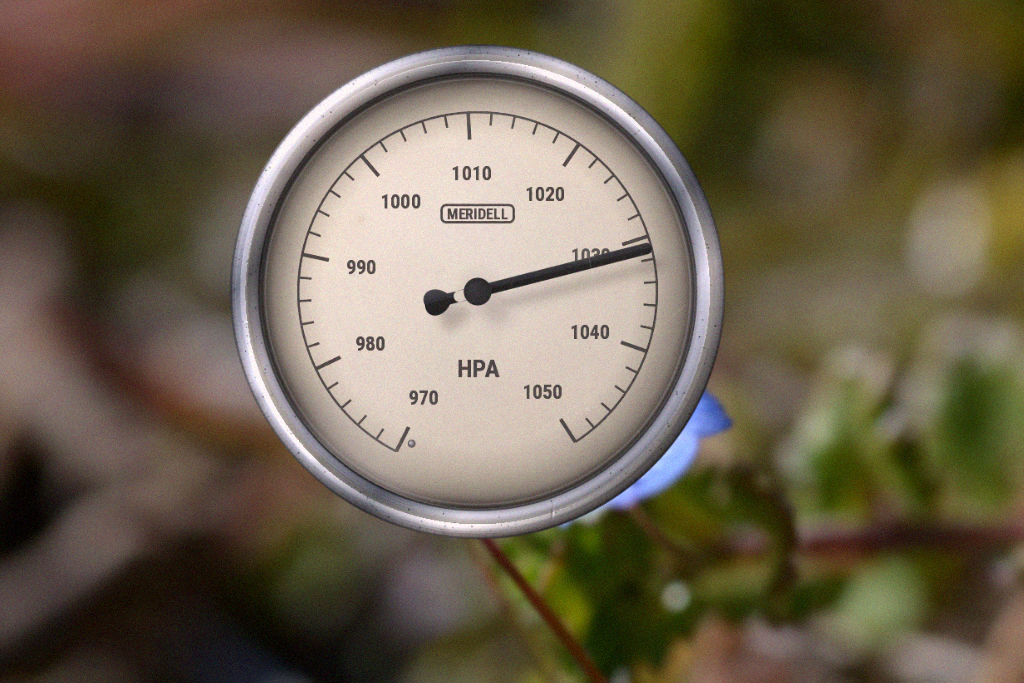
1031 hPa
